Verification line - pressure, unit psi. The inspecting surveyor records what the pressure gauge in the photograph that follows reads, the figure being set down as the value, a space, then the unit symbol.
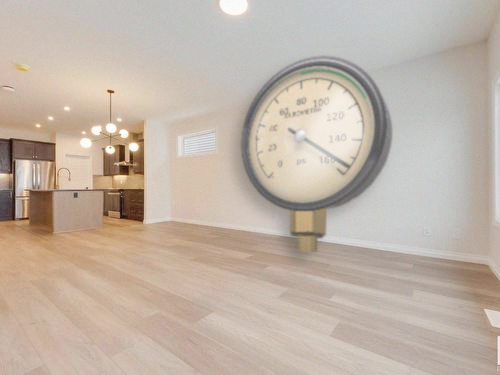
155 psi
